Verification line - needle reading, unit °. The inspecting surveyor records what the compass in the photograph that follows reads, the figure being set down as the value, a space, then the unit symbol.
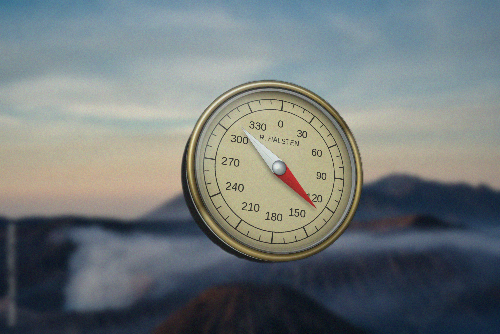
130 °
